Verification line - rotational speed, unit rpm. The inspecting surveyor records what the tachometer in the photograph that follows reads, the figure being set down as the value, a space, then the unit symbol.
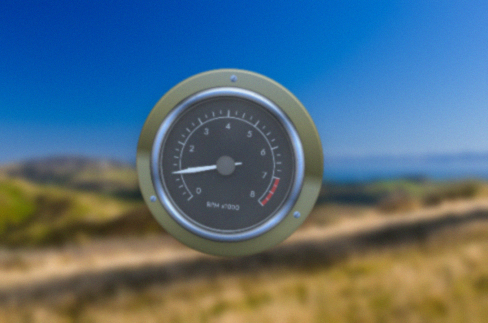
1000 rpm
